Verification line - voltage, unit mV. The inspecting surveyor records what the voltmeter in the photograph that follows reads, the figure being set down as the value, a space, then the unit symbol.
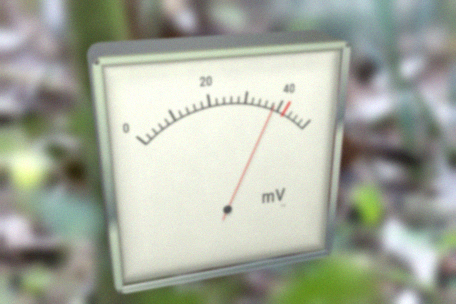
38 mV
